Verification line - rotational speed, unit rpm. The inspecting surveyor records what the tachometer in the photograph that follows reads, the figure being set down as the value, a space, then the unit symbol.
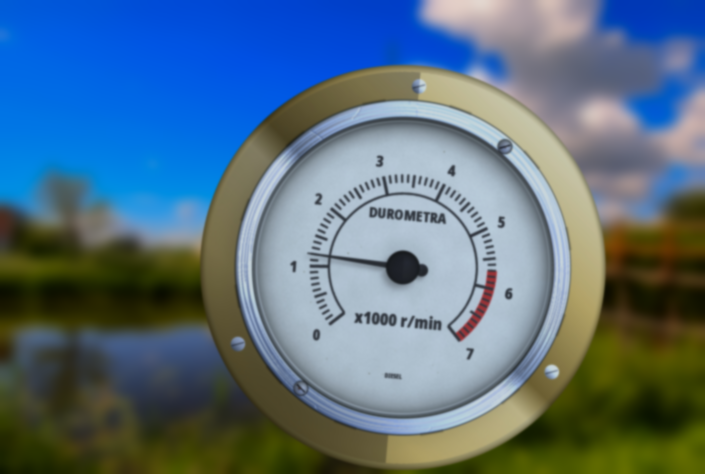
1200 rpm
